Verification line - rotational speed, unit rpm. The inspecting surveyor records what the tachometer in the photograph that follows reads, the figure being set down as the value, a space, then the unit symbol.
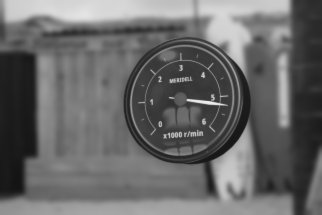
5250 rpm
